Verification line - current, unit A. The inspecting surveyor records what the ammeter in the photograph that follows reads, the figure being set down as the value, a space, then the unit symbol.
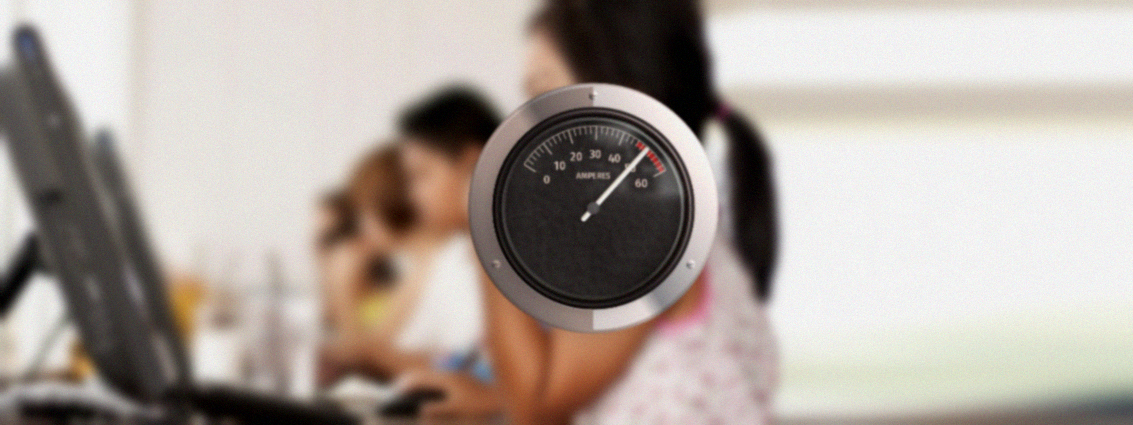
50 A
